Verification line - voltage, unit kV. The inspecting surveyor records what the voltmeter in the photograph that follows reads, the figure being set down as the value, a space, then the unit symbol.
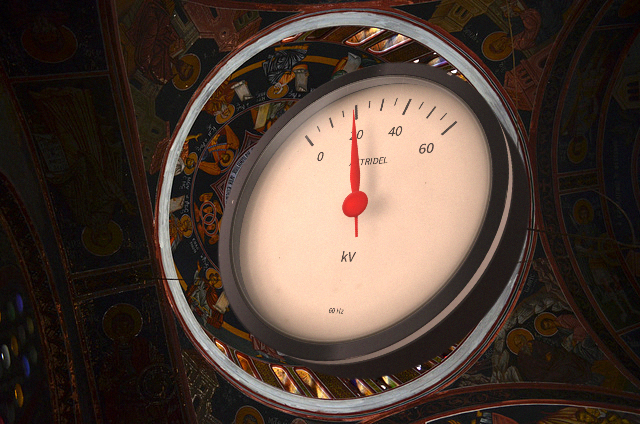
20 kV
